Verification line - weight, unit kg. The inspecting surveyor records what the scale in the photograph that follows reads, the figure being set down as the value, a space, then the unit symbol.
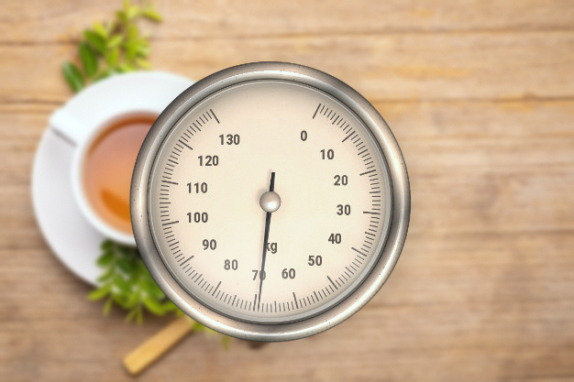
69 kg
